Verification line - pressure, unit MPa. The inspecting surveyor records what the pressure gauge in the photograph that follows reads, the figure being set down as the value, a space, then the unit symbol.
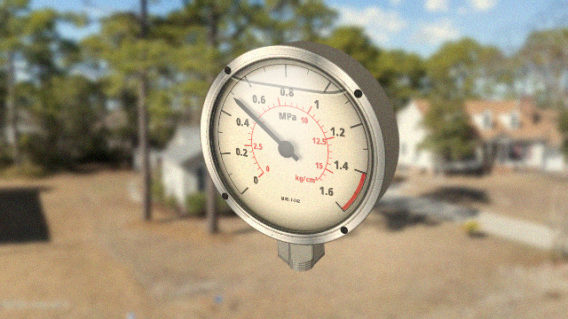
0.5 MPa
